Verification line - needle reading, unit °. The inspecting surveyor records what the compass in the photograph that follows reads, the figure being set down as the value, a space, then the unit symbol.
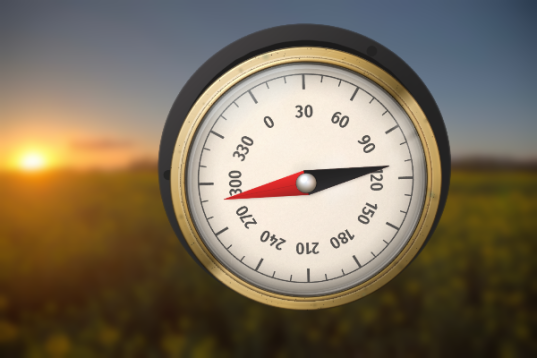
290 °
